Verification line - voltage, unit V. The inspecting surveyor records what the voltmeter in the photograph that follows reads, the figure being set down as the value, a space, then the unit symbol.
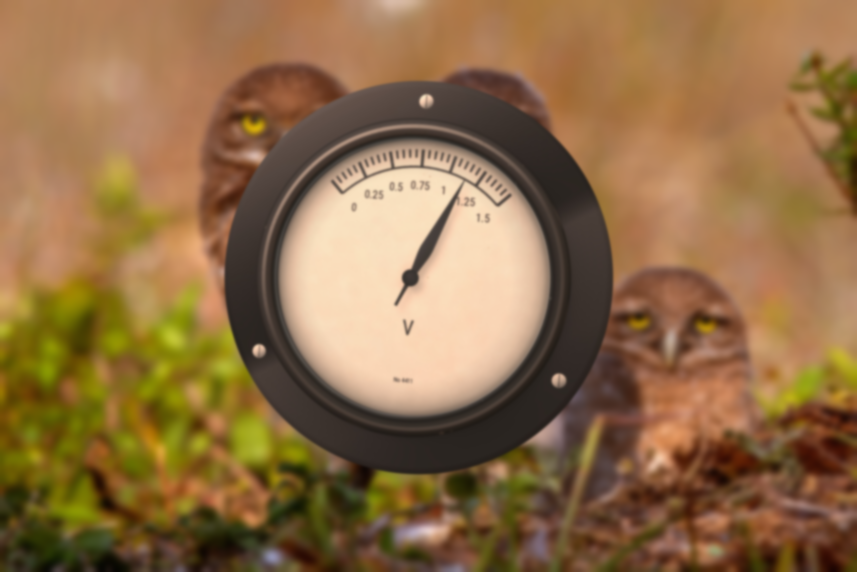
1.15 V
